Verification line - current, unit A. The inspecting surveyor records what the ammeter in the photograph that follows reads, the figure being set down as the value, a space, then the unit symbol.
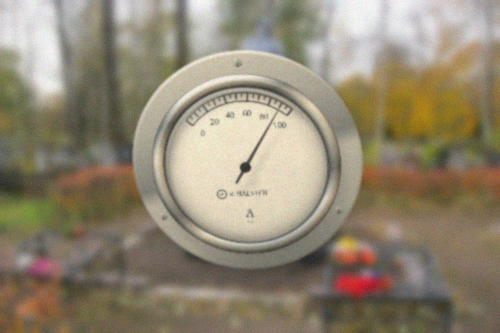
90 A
